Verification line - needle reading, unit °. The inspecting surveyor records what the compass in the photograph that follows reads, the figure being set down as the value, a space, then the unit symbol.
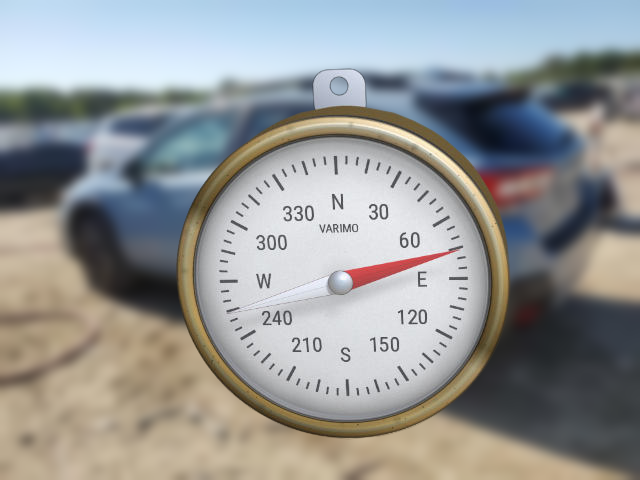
75 °
